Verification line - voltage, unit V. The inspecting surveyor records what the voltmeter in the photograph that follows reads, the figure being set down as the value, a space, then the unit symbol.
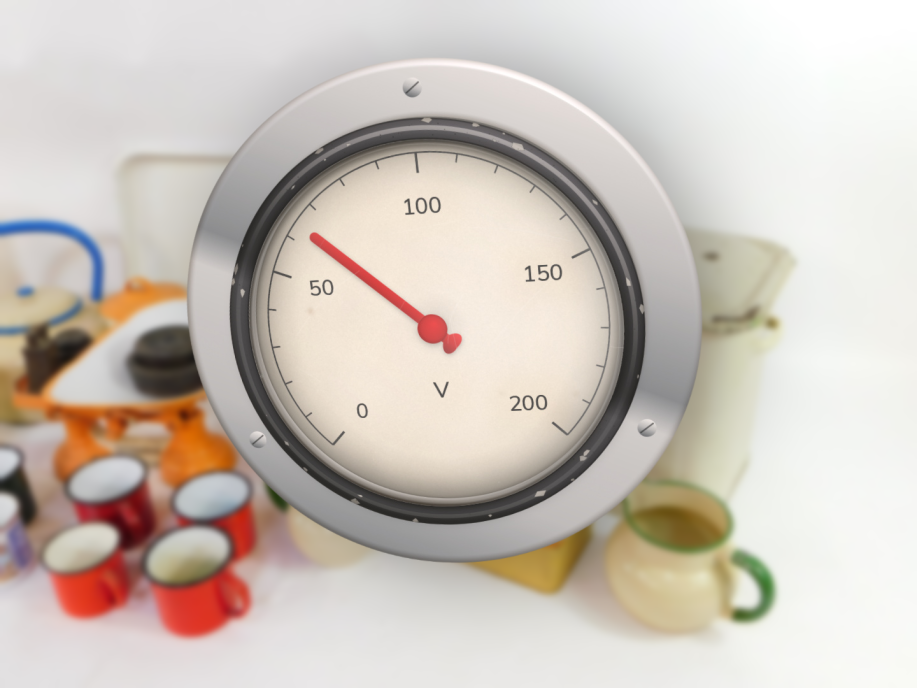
65 V
